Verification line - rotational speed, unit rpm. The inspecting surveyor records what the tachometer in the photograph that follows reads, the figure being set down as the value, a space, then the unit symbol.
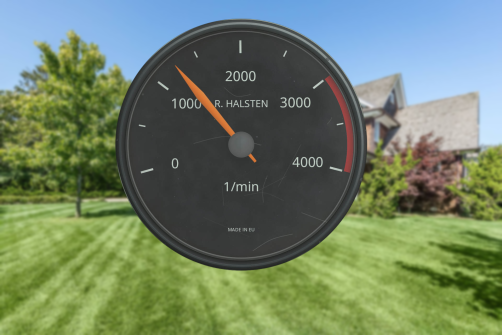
1250 rpm
